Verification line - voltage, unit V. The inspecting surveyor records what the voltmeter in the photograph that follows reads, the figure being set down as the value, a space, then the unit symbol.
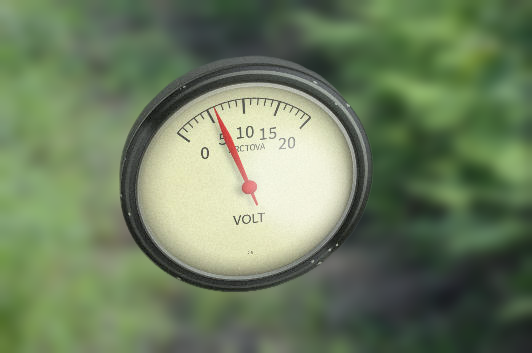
6 V
